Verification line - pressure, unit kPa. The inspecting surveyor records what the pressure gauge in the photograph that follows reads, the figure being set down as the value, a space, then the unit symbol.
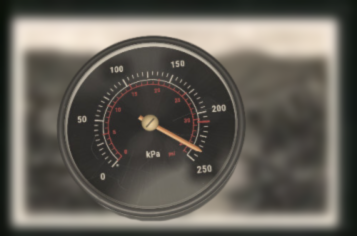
240 kPa
